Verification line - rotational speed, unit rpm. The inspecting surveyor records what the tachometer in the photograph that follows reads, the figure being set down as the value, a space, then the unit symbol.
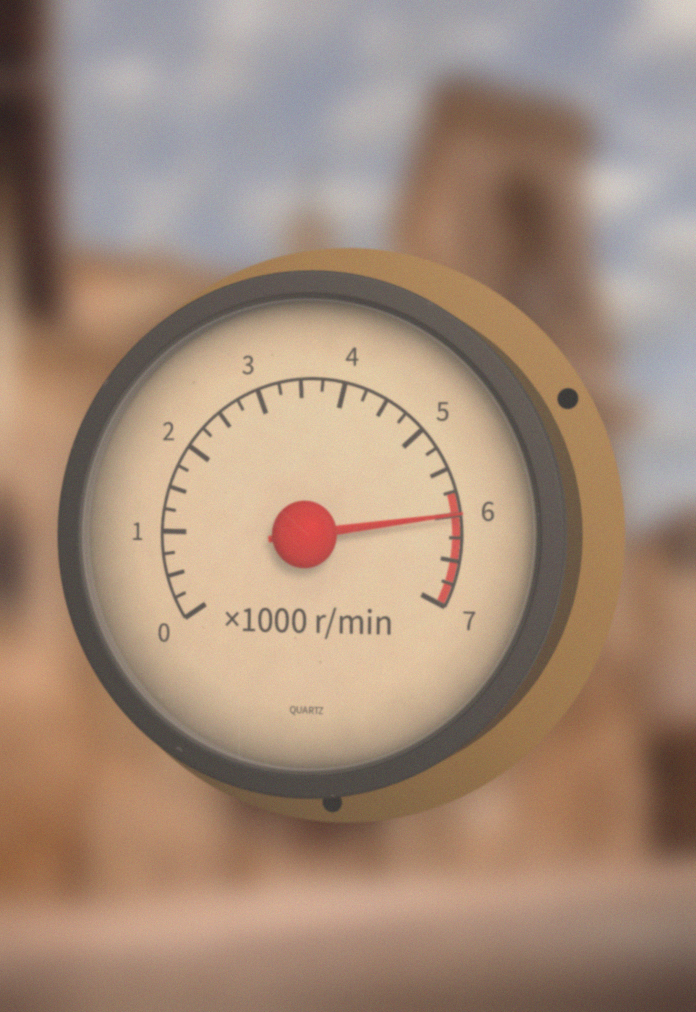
6000 rpm
